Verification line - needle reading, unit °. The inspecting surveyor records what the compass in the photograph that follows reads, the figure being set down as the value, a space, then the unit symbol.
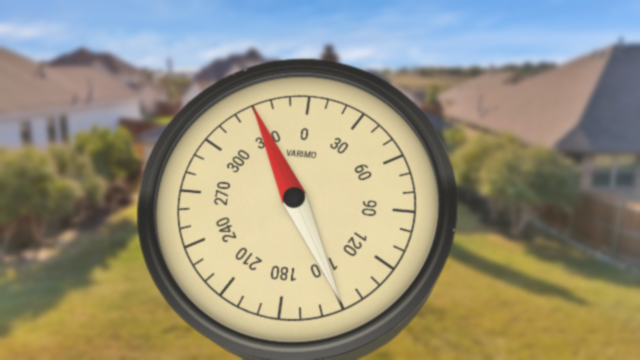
330 °
